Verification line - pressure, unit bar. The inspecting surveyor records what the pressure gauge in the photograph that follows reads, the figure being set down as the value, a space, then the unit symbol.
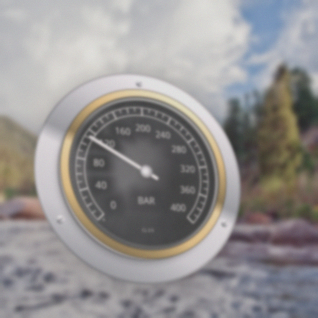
110 bar
